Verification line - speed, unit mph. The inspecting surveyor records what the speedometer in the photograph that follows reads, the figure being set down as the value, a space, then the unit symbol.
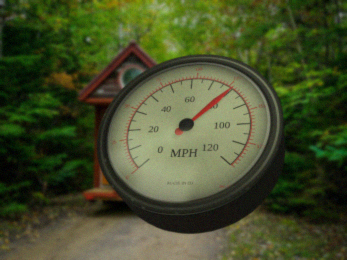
80 mph
